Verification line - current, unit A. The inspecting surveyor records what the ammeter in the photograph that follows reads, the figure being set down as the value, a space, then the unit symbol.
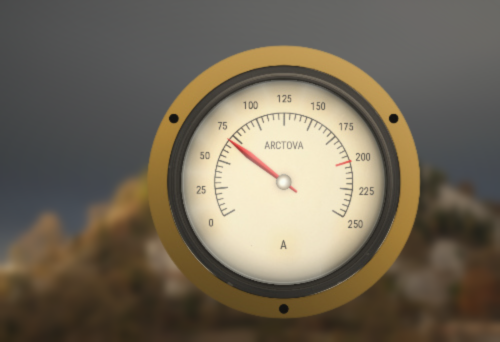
70 A
